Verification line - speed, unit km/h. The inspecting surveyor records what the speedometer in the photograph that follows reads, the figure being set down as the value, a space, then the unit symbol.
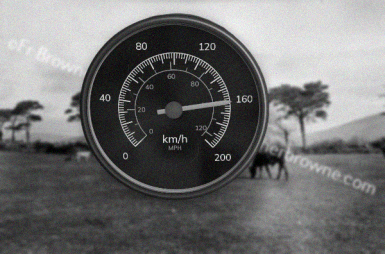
160 km/h
